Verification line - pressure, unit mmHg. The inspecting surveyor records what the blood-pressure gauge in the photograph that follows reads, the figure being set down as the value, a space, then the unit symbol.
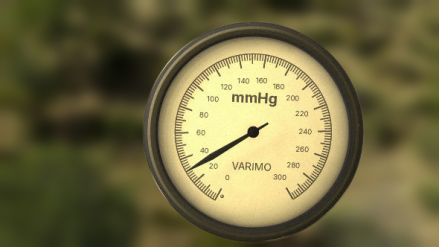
30 mmHg
